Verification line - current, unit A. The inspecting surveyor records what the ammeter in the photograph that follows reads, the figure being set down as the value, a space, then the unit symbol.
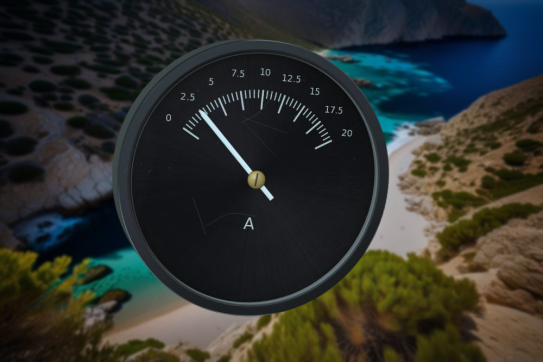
2.5 A
